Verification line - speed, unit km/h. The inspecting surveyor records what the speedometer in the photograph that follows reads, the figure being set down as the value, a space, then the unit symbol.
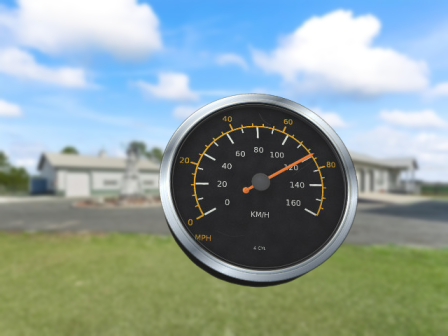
120 km/h
